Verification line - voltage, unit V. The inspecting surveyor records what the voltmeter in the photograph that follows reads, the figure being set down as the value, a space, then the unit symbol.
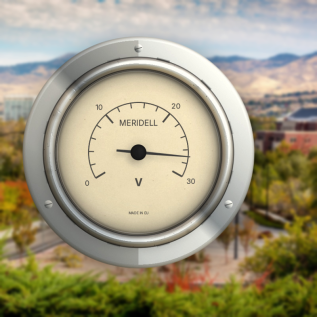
27 V
